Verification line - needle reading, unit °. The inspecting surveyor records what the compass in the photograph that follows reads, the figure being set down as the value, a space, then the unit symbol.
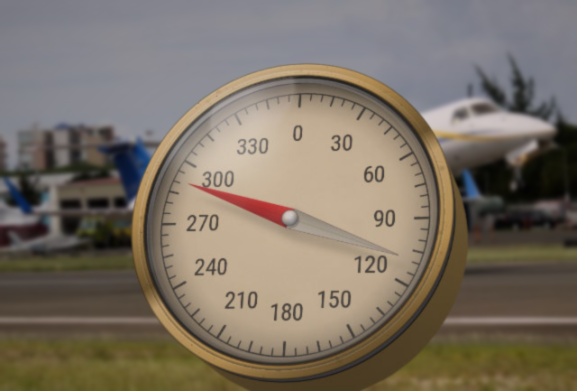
290 °
